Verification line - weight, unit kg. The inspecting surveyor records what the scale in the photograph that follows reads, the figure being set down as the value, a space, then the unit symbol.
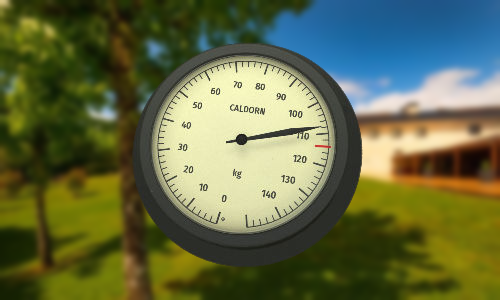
108 kg
